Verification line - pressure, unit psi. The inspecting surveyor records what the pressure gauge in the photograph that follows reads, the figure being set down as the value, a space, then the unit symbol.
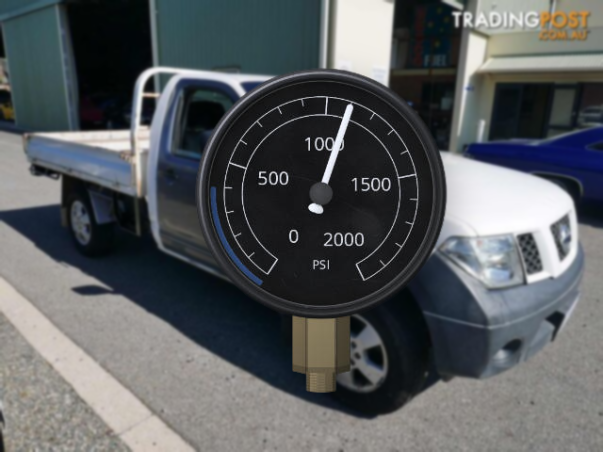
1100 psi
